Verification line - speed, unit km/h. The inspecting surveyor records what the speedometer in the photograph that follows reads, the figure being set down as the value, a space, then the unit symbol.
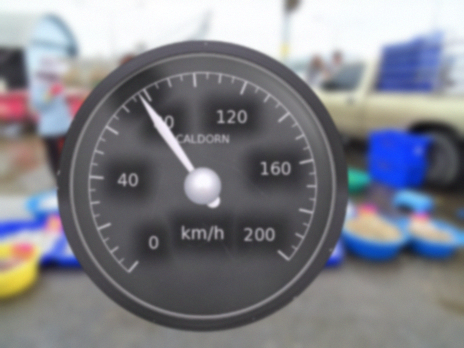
77.5 km/h
